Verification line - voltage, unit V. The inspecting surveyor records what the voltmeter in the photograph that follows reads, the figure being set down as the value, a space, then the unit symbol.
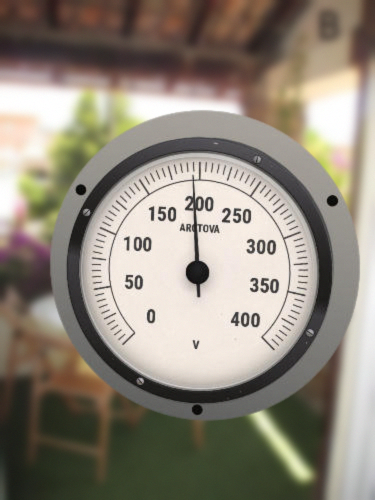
195 V
